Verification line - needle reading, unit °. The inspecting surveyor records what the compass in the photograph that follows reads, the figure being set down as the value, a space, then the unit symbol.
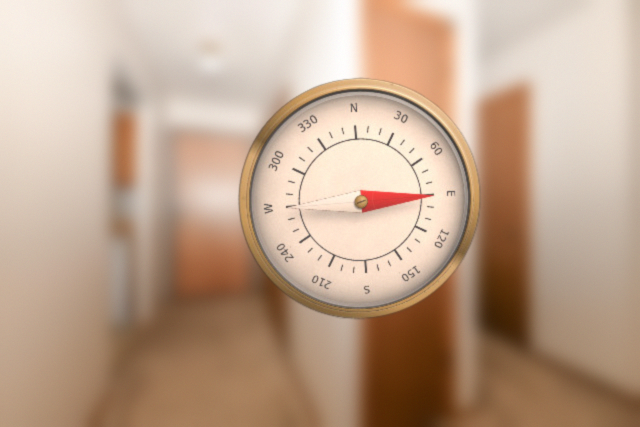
90 °
